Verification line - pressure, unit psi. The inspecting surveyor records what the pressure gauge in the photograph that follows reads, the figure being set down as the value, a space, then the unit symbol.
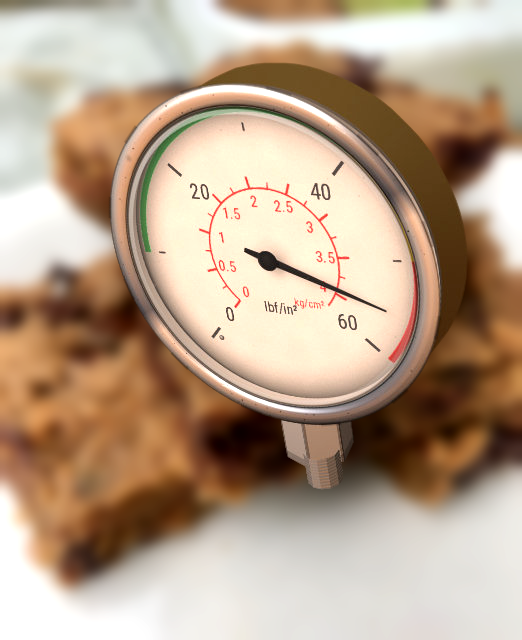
55 psi
